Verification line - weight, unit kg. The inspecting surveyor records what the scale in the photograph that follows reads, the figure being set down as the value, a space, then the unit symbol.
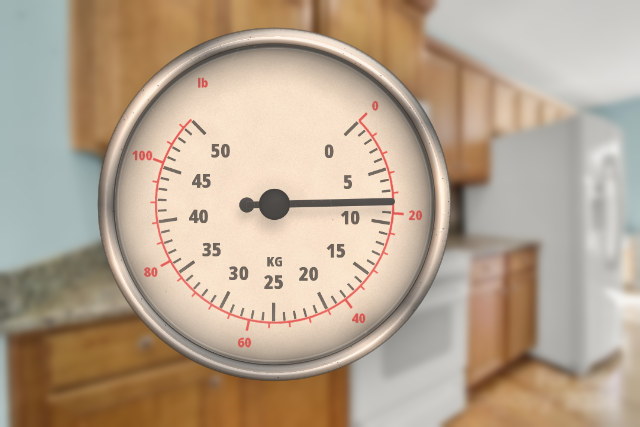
8 kg
